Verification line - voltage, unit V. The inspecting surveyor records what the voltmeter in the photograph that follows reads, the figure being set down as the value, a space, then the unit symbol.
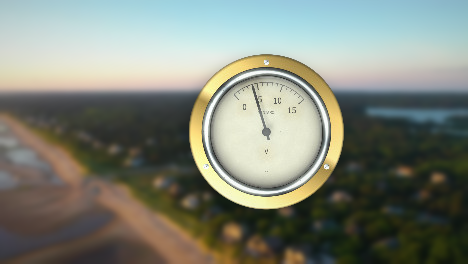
4 V
